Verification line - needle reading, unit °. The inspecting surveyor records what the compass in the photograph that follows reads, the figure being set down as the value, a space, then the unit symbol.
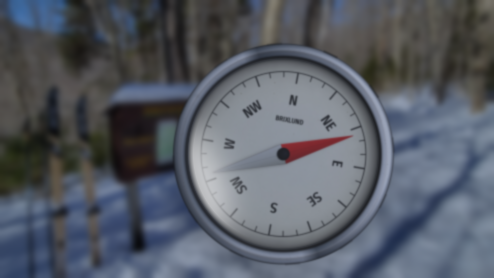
65 °
